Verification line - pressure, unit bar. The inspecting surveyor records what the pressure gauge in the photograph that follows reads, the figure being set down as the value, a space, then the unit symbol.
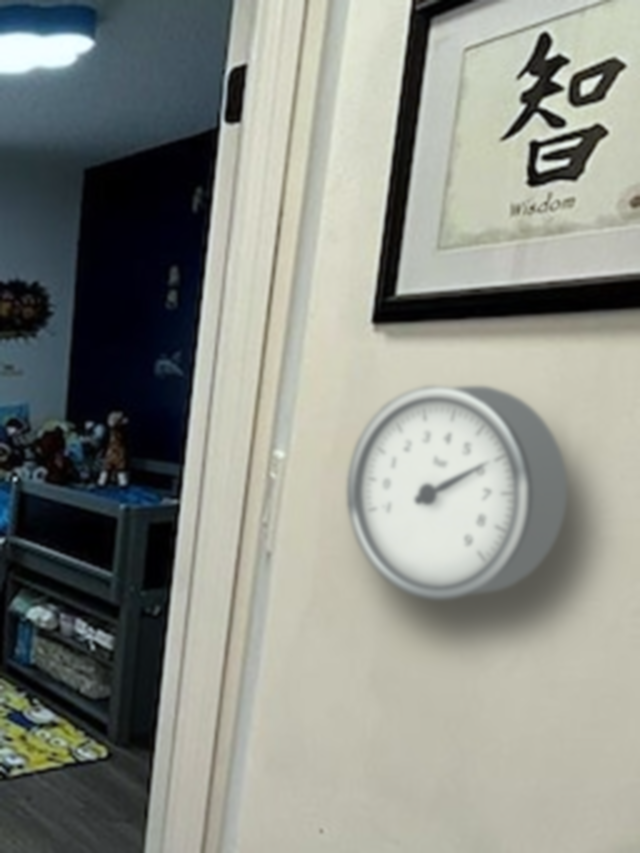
6 bar
